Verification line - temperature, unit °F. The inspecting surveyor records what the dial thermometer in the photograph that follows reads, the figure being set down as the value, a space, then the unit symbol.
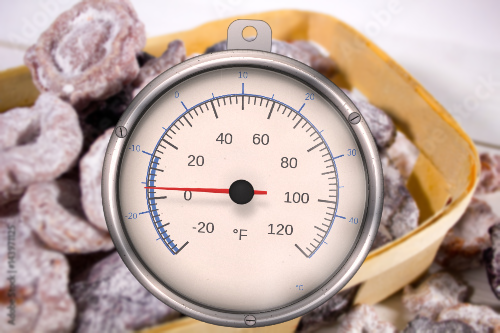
4 °F
